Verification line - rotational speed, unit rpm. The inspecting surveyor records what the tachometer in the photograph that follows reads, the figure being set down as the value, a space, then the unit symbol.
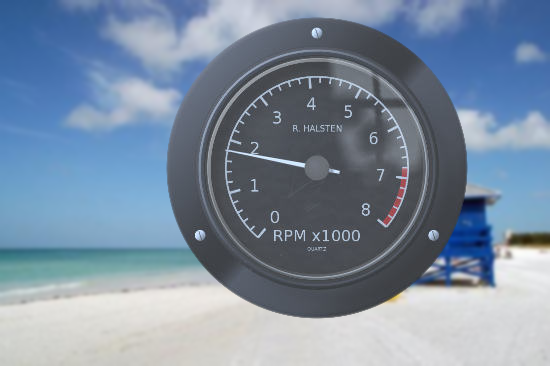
1800 rpm
